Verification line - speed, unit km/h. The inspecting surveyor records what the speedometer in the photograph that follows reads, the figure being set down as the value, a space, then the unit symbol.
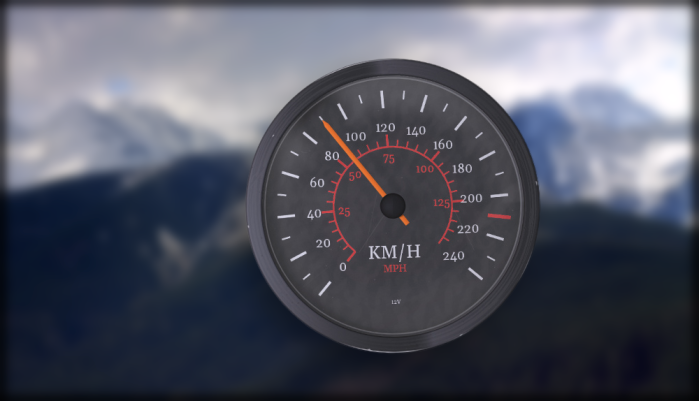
90 km/h
